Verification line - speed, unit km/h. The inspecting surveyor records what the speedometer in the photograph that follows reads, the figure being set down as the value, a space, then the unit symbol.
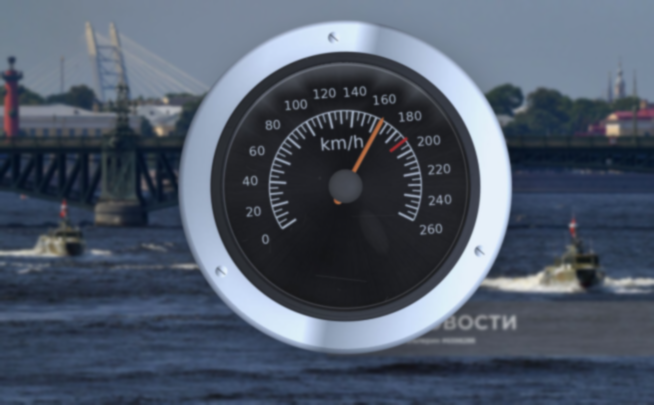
165 km/h
